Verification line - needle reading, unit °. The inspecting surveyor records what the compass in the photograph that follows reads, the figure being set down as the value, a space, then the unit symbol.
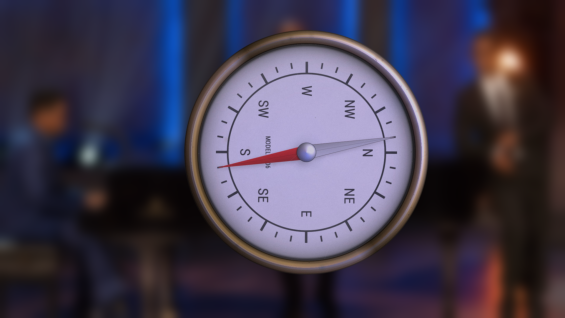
170 °
